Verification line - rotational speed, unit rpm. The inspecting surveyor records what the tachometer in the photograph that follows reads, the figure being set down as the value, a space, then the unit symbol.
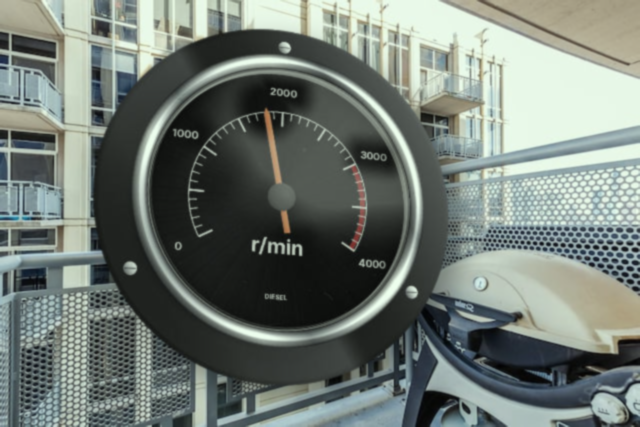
1800 rpm
